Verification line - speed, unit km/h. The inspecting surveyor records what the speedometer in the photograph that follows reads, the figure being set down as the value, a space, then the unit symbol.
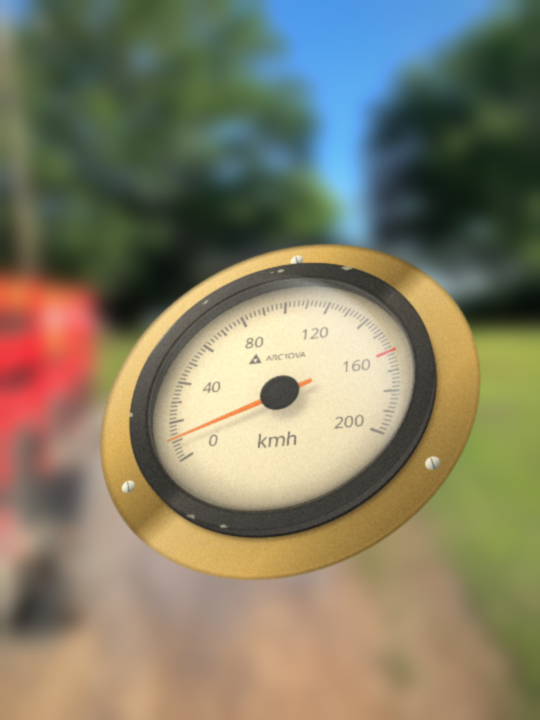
10 km/h
